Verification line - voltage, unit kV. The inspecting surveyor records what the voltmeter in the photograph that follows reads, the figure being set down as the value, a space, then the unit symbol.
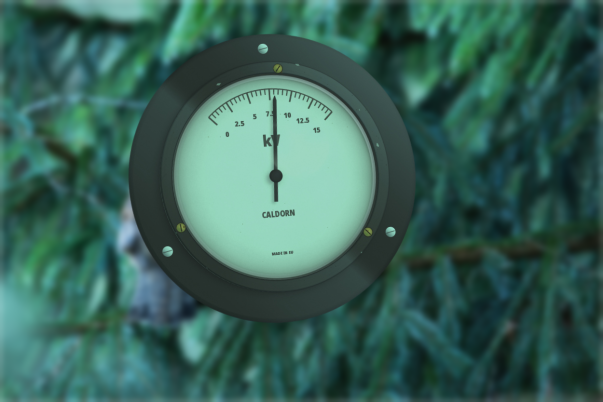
8 kV
